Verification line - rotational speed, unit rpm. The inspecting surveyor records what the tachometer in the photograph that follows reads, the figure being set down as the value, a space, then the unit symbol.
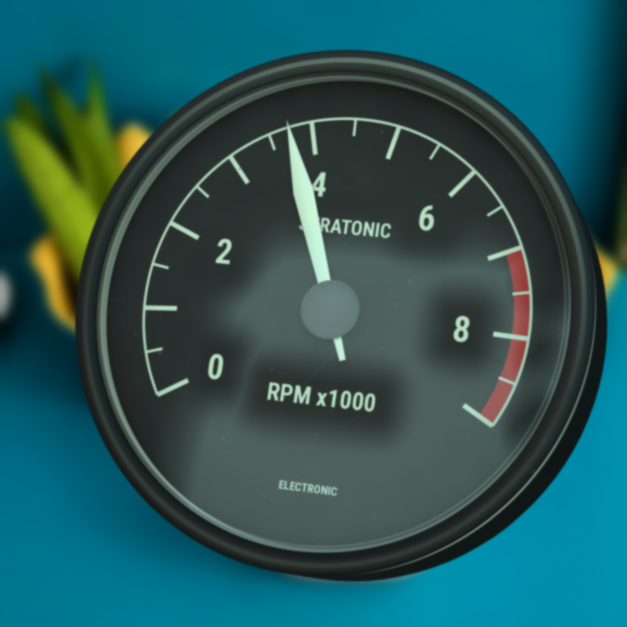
3750 rpm
